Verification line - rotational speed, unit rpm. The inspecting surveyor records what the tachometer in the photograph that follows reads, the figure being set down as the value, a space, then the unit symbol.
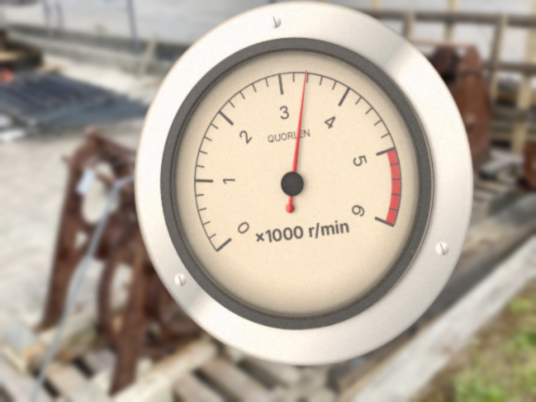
3400 rpm
